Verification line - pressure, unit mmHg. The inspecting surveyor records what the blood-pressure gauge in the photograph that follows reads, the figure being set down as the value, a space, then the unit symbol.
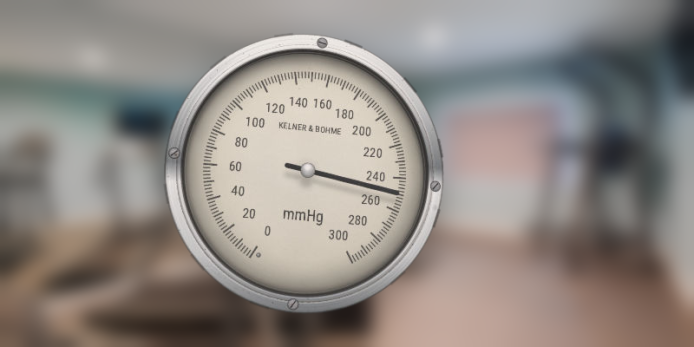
250 mmHg
